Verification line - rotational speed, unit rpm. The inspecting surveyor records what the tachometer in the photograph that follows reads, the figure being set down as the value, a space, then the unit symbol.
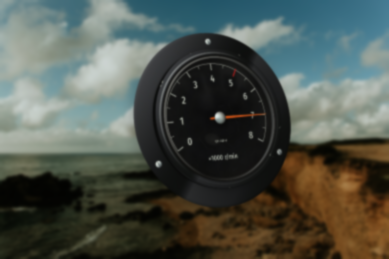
7000 rpm
